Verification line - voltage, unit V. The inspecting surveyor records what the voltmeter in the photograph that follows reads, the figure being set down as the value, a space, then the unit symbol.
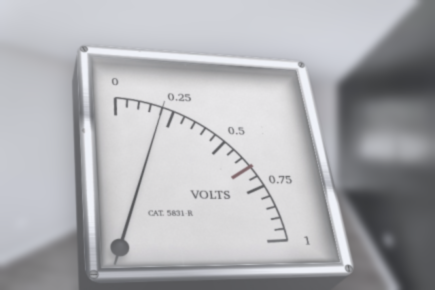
0.2 V
